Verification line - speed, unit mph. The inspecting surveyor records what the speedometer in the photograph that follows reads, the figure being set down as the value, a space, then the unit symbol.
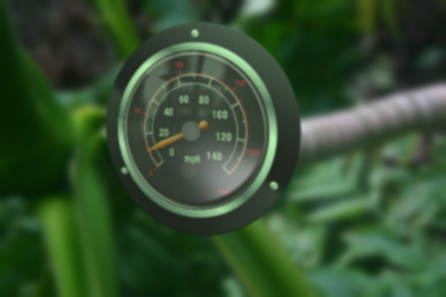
10 mph
